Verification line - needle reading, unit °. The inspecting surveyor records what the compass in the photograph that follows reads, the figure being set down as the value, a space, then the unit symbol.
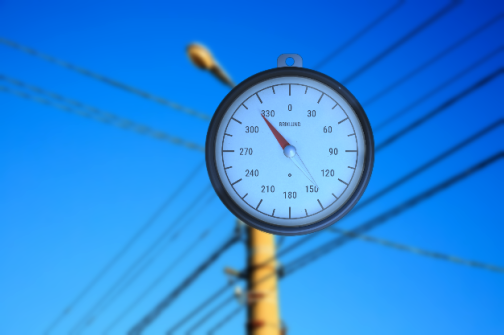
322.5 °
